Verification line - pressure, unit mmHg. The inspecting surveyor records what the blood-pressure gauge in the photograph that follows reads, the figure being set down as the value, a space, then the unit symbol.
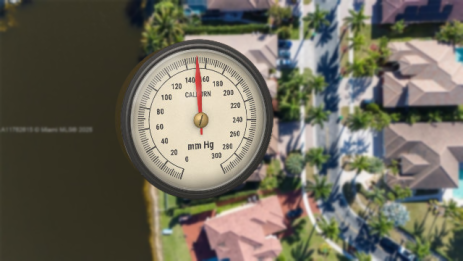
150 mmHg
